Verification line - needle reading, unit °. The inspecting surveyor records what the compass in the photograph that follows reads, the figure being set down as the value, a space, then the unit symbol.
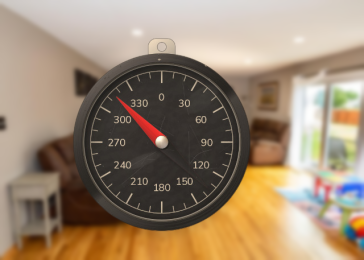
315 °
